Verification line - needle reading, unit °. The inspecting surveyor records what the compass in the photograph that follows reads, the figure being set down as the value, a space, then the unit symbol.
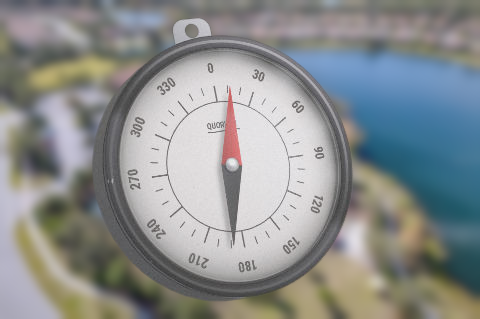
10 °
